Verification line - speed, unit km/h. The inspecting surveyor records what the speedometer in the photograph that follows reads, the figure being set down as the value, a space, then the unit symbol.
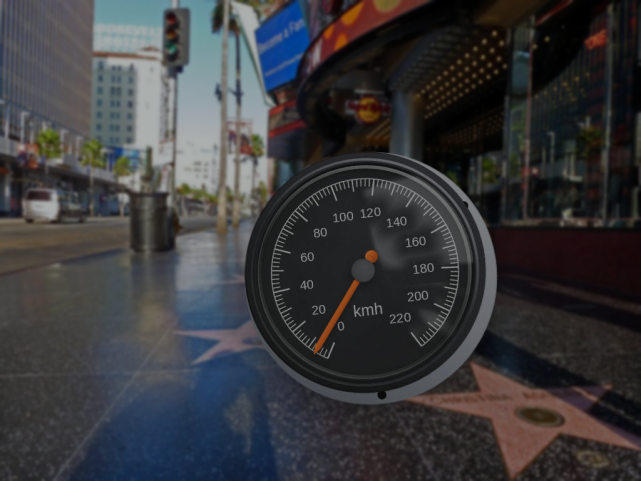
6 km/h
